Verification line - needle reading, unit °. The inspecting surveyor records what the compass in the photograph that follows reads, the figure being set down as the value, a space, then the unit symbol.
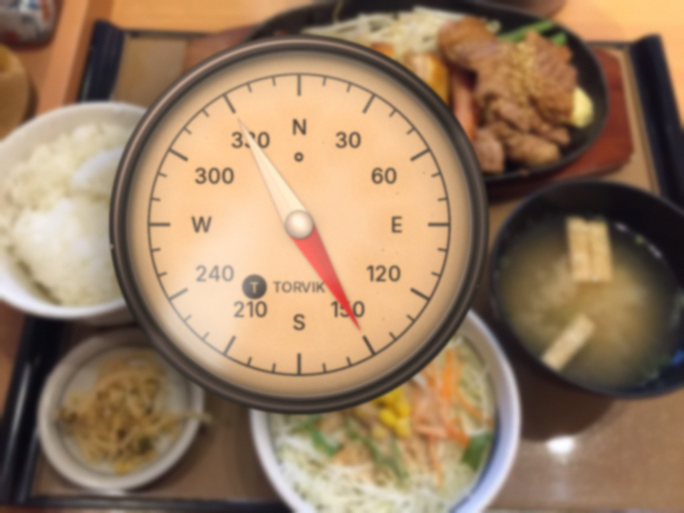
150 °
